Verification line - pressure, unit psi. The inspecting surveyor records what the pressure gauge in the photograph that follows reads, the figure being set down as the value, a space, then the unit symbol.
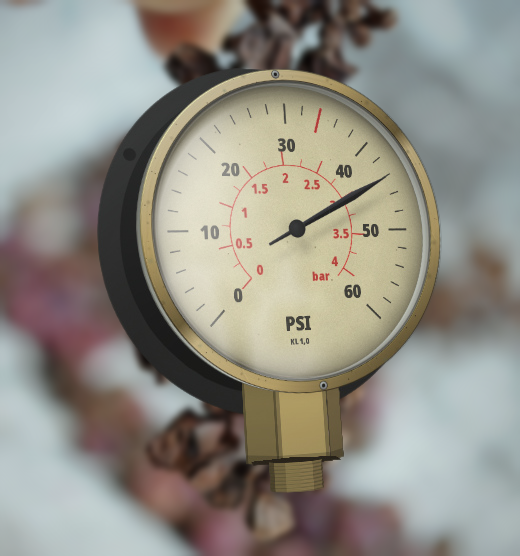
44 psi
